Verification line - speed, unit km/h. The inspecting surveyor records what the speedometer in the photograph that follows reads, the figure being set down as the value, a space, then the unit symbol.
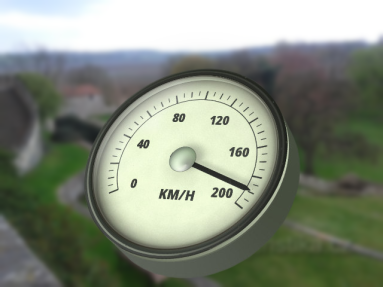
190 km/h
